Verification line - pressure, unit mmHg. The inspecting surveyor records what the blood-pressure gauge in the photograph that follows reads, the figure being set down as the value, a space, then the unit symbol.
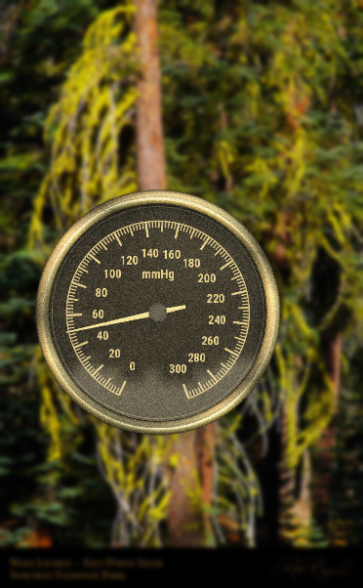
50 mmHg
